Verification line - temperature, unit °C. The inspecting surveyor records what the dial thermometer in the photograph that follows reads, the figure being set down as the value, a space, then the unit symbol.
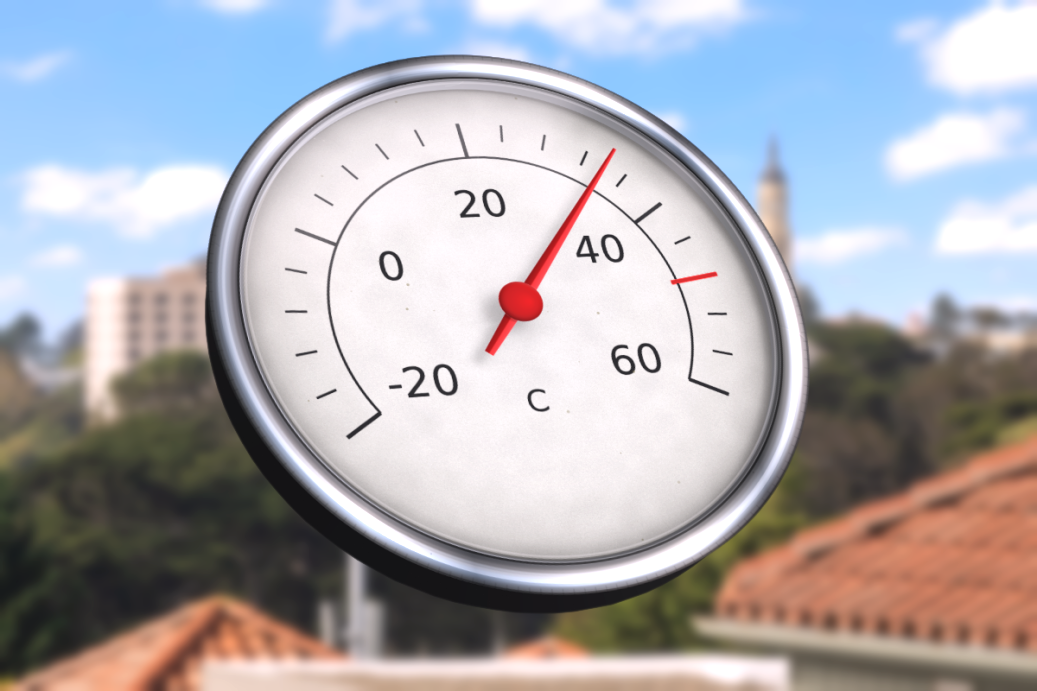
34 °C
